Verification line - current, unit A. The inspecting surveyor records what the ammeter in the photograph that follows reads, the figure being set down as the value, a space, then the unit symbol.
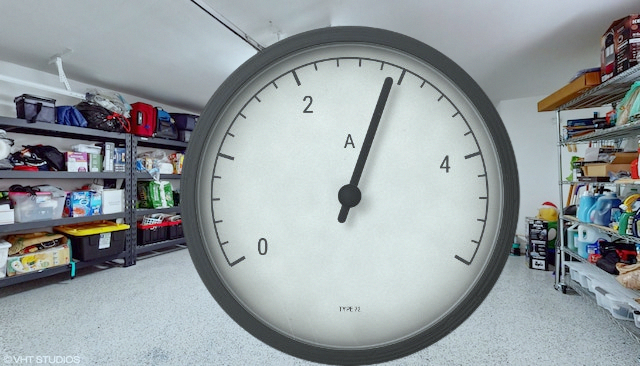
2.9 A
